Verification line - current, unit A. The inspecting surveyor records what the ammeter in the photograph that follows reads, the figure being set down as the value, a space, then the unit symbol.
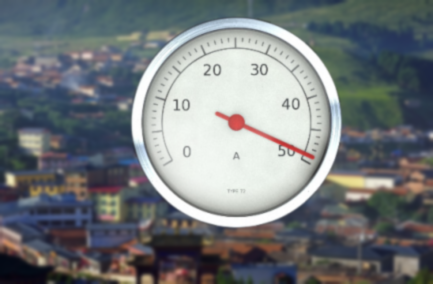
49 A
